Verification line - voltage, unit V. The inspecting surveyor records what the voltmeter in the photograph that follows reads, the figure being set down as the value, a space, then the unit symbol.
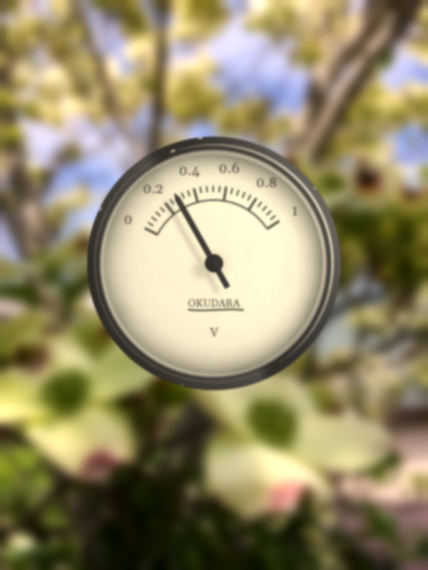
0.28 V
